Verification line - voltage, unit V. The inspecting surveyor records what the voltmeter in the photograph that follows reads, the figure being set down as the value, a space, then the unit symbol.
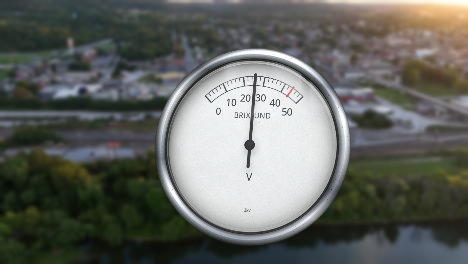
26 V
